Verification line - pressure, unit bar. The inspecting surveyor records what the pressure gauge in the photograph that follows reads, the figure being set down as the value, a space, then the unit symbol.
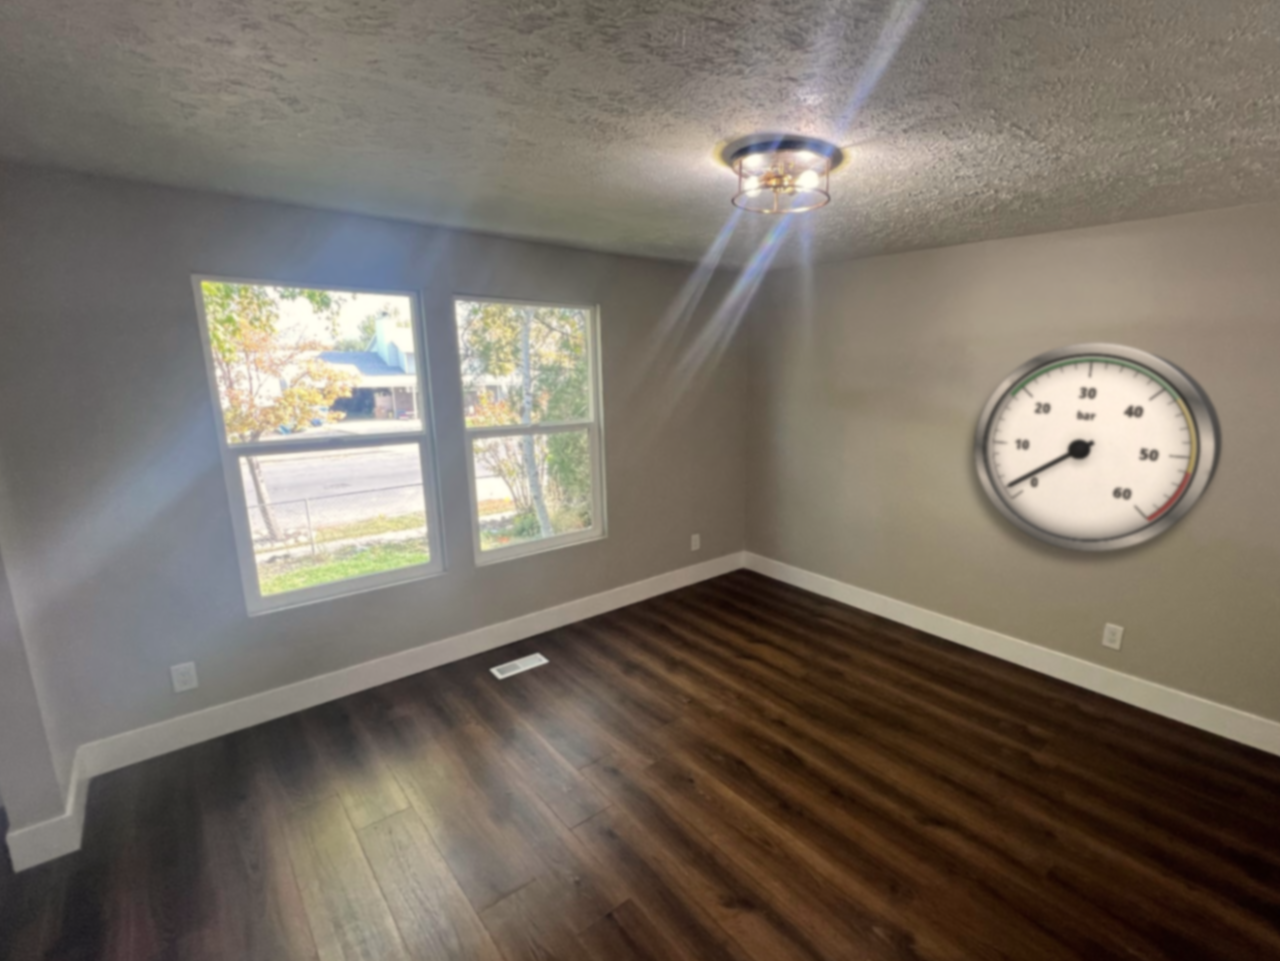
2 bar
